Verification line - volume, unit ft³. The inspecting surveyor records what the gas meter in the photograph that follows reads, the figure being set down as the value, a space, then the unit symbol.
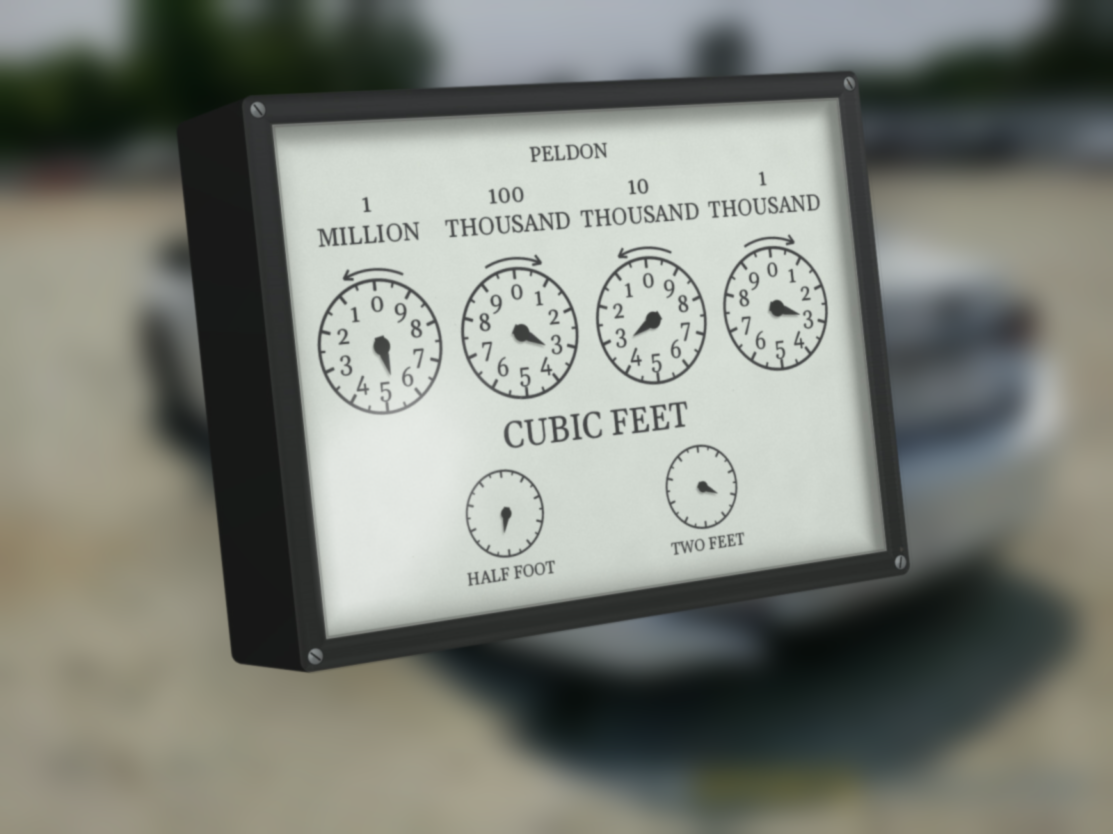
533300 ft³
